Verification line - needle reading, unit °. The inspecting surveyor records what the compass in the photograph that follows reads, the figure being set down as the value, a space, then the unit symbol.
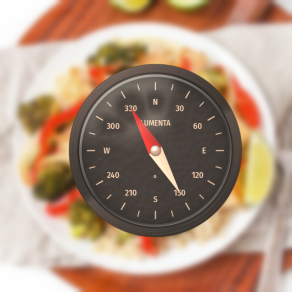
330 °
